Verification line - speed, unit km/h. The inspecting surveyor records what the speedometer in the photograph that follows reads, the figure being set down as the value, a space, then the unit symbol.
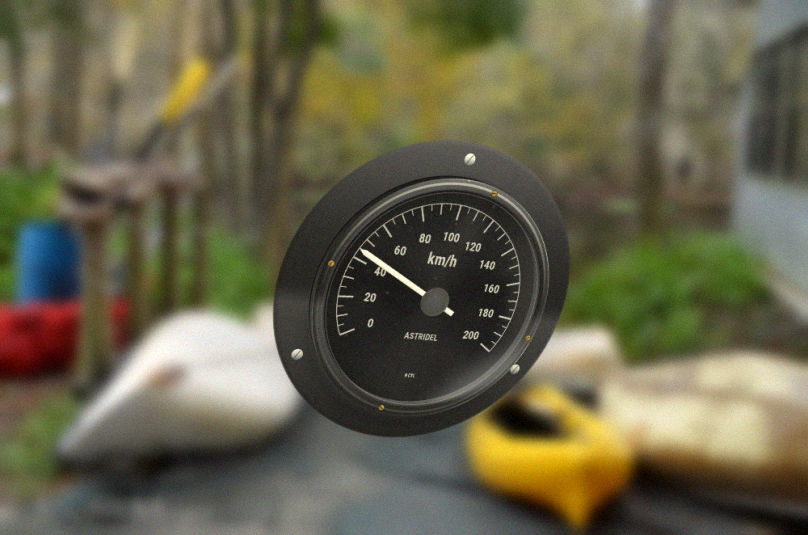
45 km/h
